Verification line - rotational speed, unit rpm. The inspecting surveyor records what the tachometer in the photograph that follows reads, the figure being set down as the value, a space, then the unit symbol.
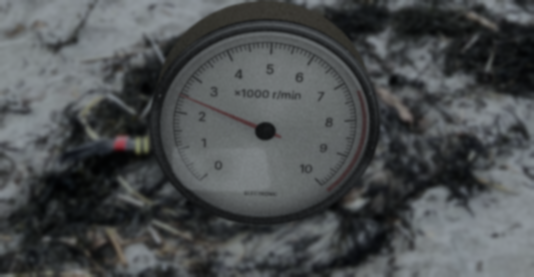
2500 rpm
